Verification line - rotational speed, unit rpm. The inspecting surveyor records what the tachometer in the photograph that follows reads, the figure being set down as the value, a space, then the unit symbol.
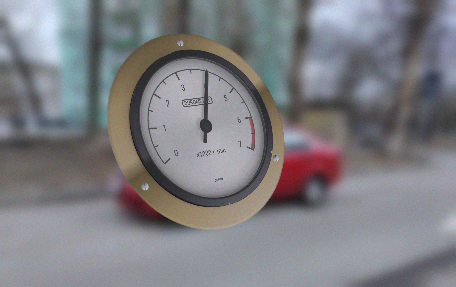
4000 rpm
